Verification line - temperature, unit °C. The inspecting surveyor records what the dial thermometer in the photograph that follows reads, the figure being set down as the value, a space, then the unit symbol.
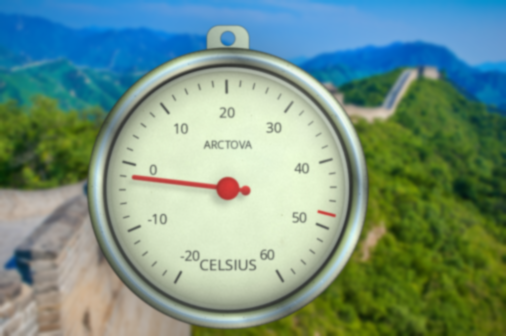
-2 °C
